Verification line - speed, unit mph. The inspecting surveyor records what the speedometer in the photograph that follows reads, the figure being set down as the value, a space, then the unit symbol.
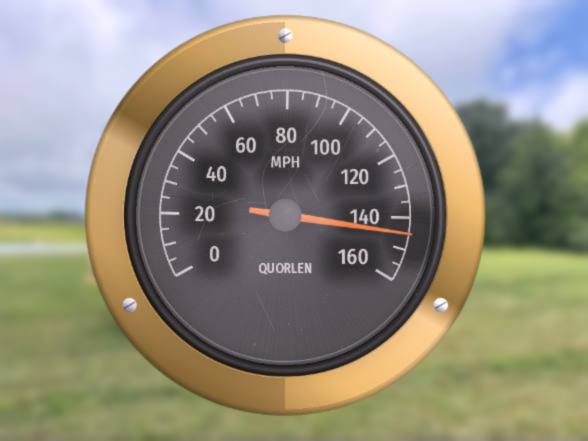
145 mph
